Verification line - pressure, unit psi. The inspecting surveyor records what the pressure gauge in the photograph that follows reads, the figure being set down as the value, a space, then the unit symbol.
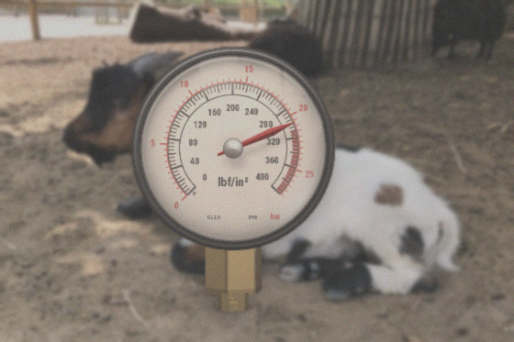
300 psi
